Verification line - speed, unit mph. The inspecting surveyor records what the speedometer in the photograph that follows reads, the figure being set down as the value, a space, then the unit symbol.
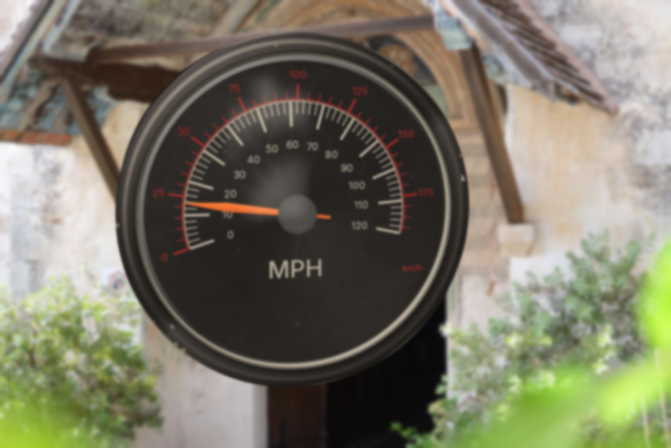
14 mph
